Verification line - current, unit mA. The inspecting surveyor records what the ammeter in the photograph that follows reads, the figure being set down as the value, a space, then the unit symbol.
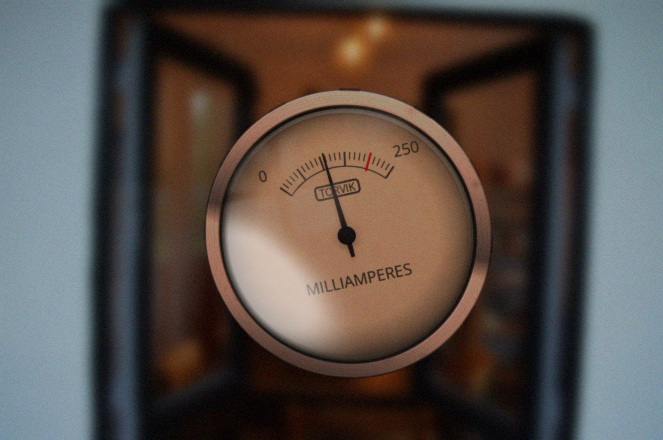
110 mA
